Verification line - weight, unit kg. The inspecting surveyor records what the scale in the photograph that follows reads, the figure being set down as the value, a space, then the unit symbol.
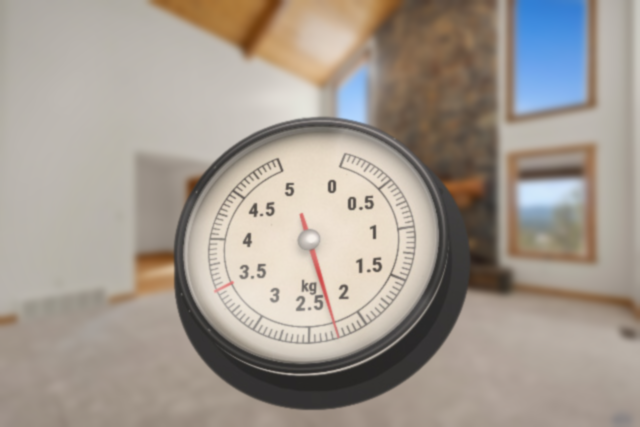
2.25 kg
